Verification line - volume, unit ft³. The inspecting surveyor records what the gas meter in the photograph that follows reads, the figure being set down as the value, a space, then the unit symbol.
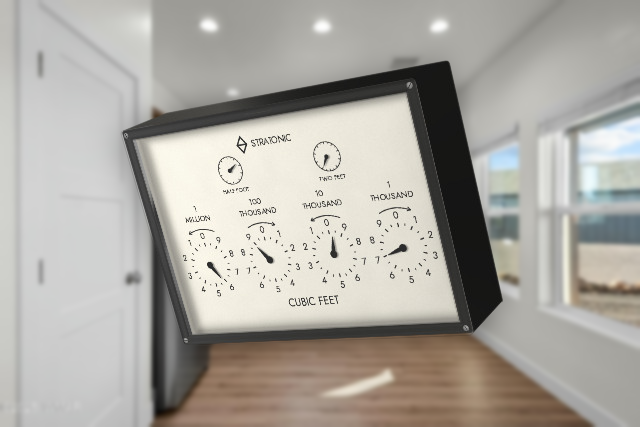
589700 ft³
